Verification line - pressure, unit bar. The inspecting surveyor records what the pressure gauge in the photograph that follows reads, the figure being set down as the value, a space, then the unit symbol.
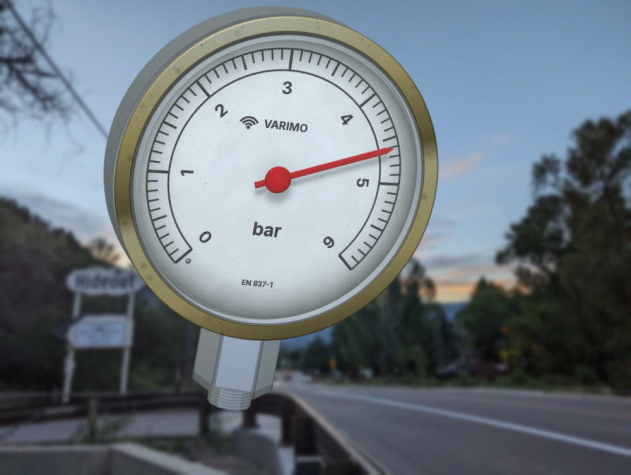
4.6 bar
